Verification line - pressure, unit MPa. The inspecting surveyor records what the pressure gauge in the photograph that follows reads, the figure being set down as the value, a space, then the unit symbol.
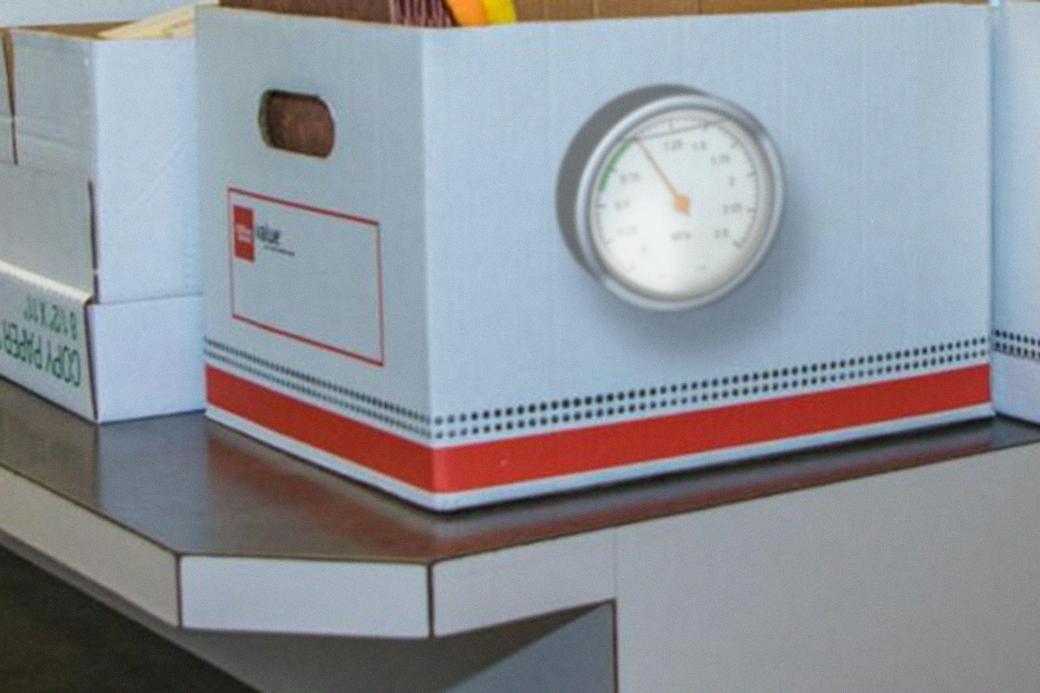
1 MPa
